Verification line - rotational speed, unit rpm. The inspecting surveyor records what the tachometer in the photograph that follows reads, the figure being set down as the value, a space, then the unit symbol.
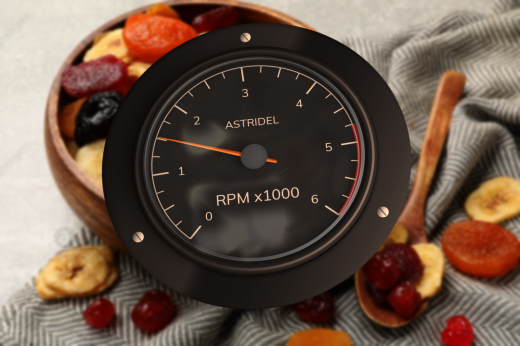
1500 rpm
